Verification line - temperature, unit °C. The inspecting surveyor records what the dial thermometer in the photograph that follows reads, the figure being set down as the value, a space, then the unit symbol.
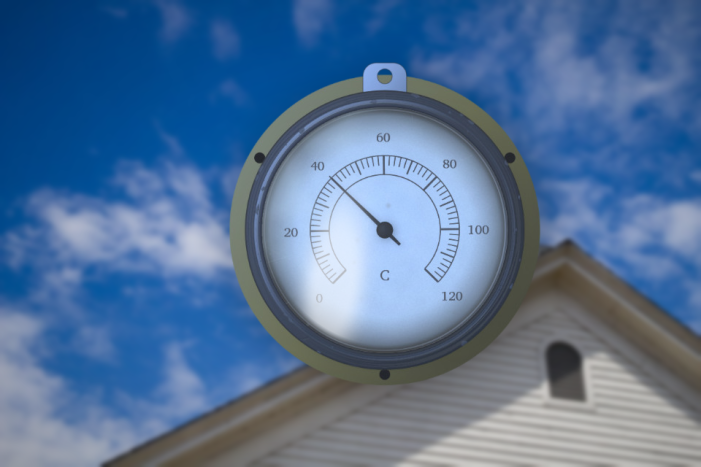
40 °C
